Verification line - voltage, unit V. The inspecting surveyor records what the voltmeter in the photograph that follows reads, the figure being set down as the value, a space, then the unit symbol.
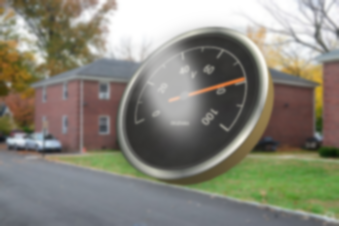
80 V
